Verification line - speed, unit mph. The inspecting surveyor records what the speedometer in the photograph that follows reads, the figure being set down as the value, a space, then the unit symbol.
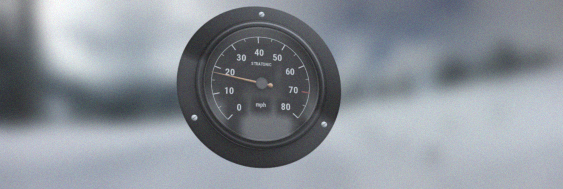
17.5 mph
